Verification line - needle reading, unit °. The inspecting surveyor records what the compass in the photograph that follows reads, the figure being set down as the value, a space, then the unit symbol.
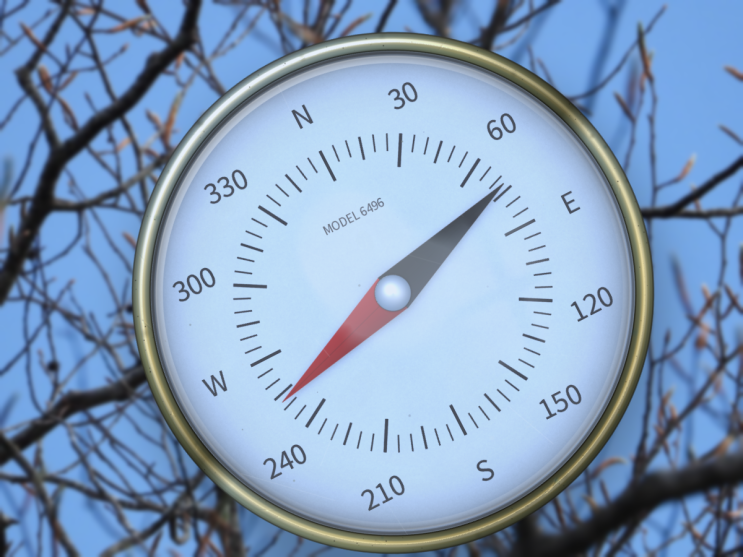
252.5 °
